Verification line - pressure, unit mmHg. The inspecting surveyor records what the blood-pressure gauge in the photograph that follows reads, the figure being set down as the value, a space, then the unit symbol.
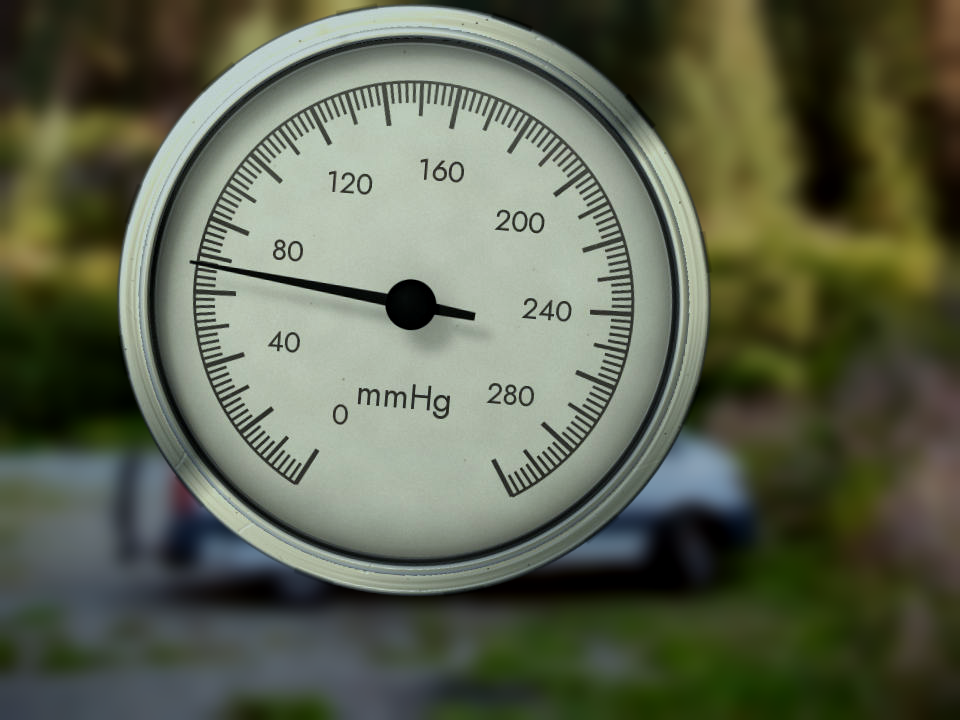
68 mmHg
